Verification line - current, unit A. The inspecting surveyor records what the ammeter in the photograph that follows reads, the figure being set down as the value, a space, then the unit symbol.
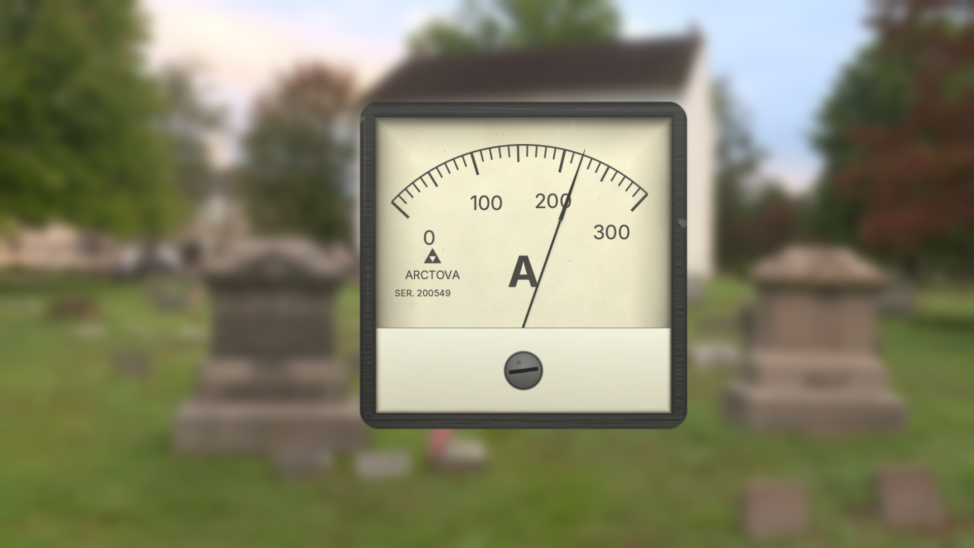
220 A
